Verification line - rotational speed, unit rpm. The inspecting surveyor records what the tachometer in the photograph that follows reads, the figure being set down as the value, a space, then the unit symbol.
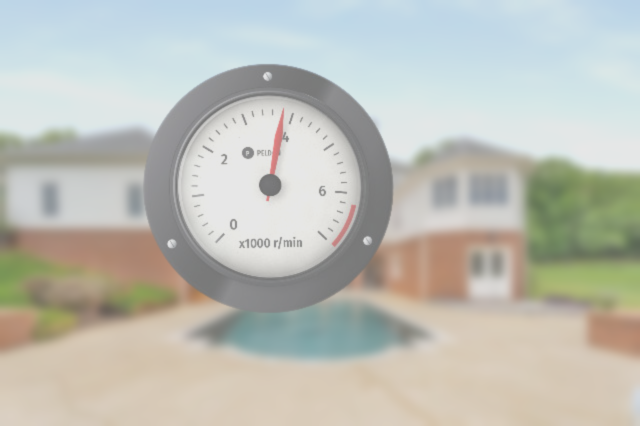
3800 rpm
